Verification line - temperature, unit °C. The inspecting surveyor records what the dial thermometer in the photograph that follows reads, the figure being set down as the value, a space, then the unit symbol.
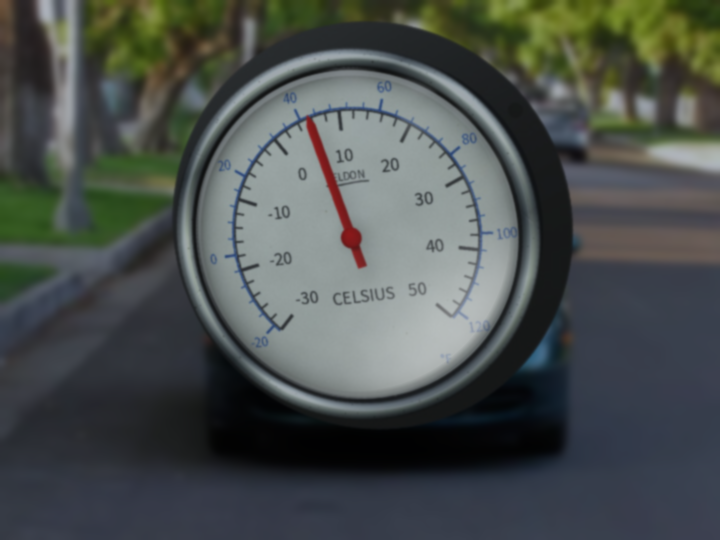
6 °C
